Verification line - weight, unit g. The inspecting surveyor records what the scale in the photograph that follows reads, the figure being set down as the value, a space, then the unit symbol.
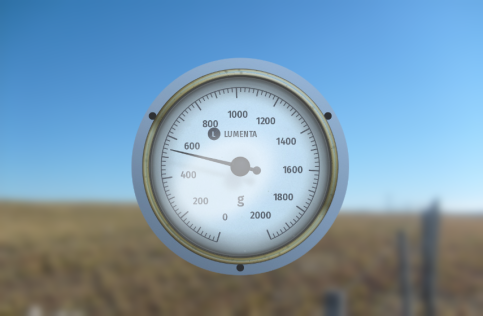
540 g
